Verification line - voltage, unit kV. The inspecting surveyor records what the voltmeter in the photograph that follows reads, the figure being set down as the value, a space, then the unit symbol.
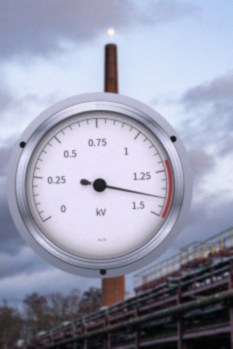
1.4 kV
